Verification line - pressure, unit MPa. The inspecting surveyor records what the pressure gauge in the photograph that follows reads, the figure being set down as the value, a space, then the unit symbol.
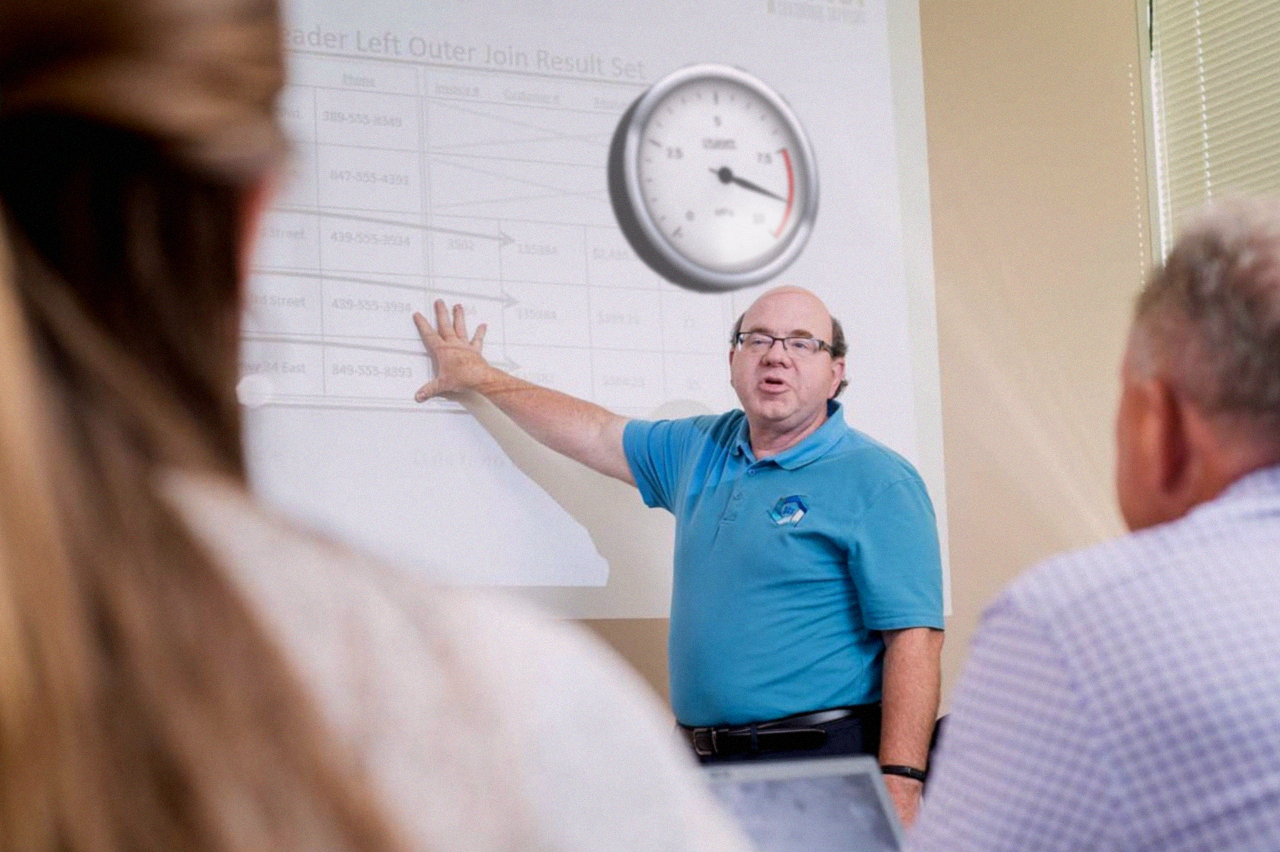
9 MPa
